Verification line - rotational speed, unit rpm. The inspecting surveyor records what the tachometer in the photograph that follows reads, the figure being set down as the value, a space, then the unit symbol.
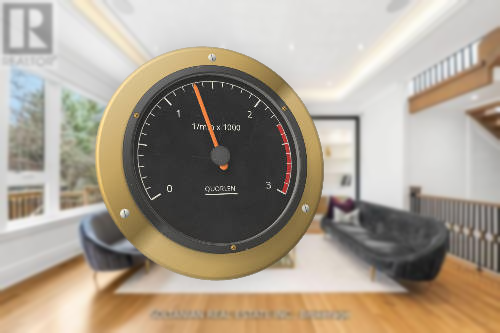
1300 rpm
